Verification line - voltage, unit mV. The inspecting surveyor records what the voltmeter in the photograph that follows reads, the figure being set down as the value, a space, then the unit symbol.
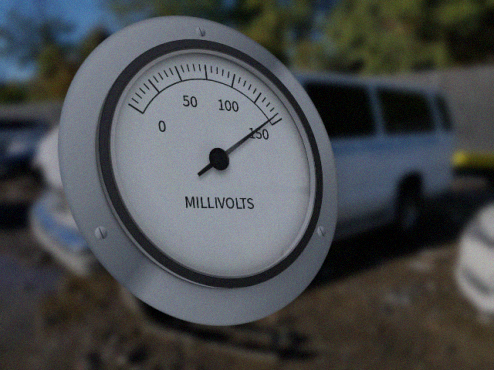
145 mV
